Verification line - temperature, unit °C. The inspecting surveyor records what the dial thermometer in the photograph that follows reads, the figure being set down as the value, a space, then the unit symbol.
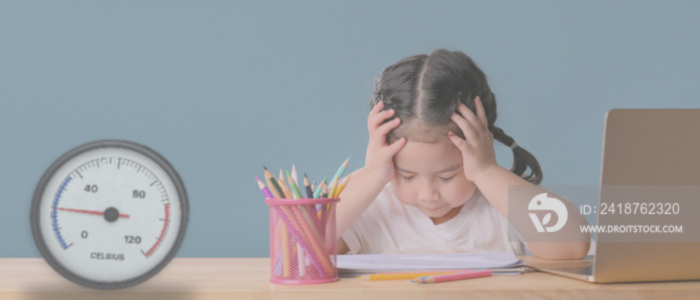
20 °C
